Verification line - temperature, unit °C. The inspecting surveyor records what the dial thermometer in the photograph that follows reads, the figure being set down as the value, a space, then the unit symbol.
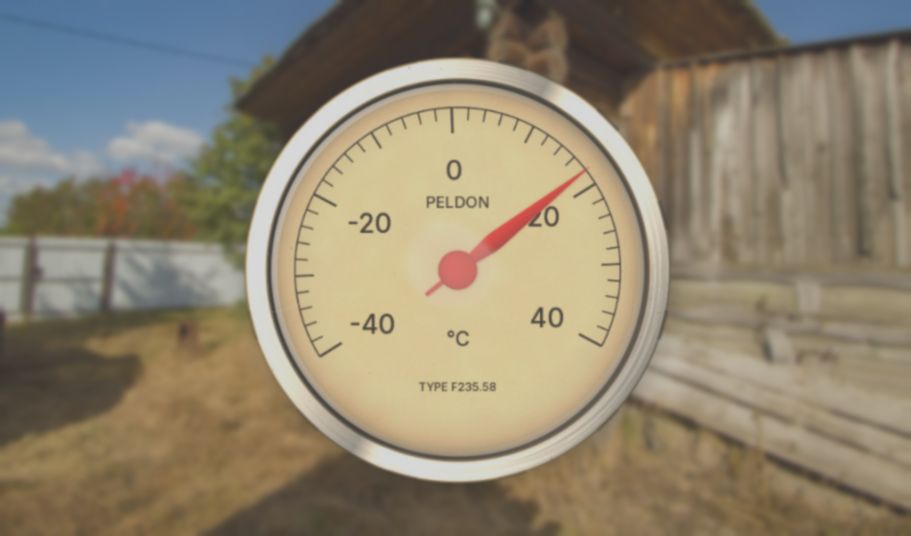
18 °C
